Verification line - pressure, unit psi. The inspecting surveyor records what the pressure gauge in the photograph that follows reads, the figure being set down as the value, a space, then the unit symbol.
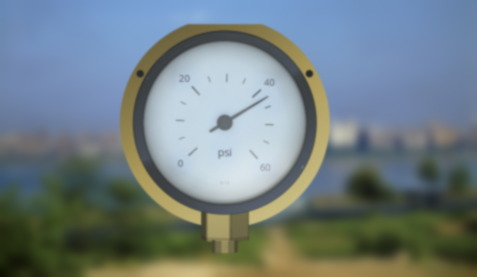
42.5 psi
